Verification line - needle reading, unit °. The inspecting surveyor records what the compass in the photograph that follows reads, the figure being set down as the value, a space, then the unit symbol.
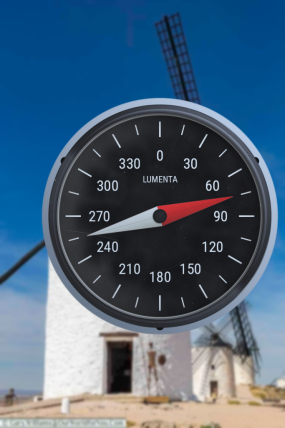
75 °
